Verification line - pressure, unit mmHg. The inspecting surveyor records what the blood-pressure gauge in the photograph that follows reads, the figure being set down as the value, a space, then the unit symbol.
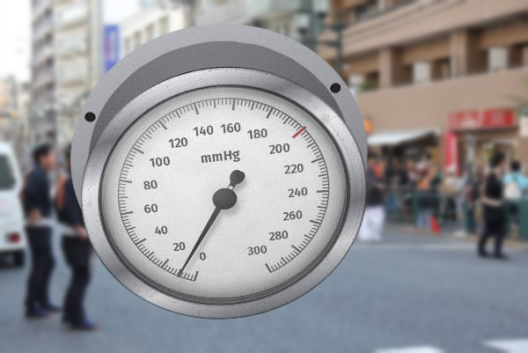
10 mmHg
